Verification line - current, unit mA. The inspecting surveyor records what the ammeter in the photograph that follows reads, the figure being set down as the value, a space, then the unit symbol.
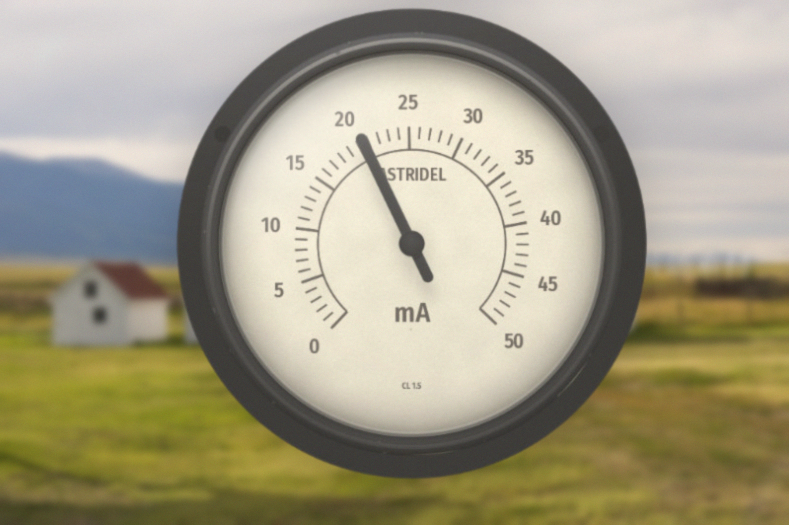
20.5 mA
